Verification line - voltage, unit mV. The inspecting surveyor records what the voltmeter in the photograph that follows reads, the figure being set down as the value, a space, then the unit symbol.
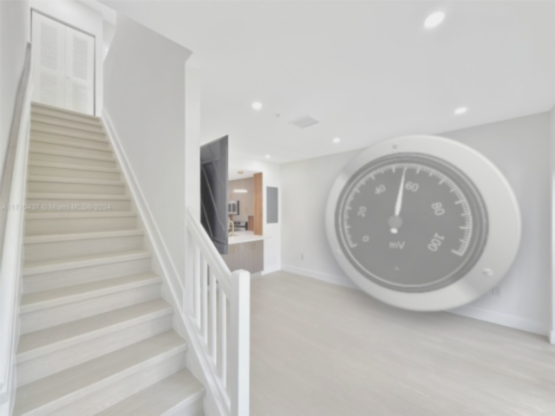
55 mV
